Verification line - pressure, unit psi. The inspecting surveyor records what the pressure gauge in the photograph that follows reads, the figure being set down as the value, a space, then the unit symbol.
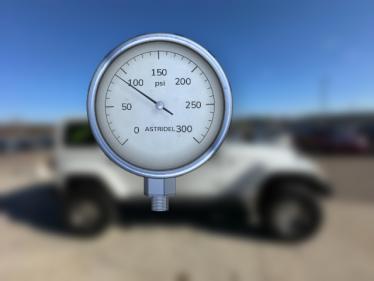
90 psi
